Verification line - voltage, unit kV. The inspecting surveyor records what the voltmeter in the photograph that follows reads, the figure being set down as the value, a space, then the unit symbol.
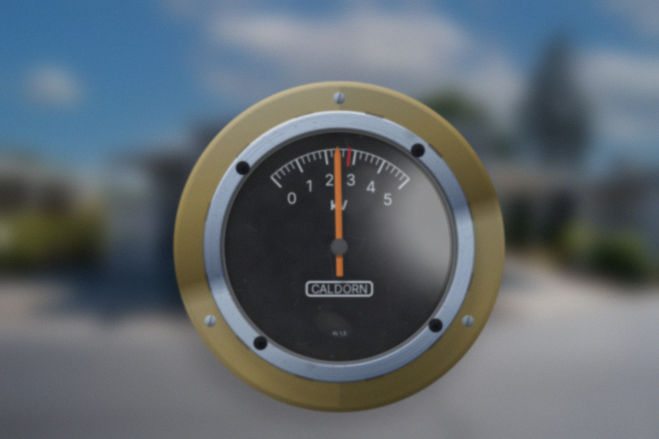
2.4 kV
